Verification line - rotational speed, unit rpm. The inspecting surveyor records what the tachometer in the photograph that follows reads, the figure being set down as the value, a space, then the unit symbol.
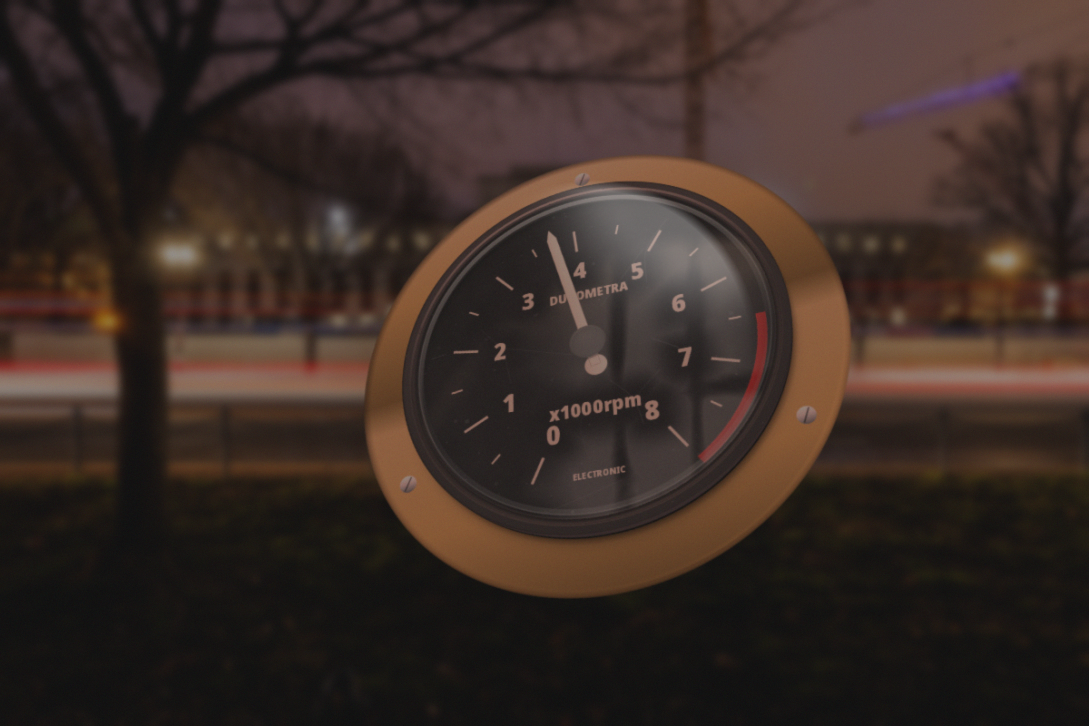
3750 rpm
